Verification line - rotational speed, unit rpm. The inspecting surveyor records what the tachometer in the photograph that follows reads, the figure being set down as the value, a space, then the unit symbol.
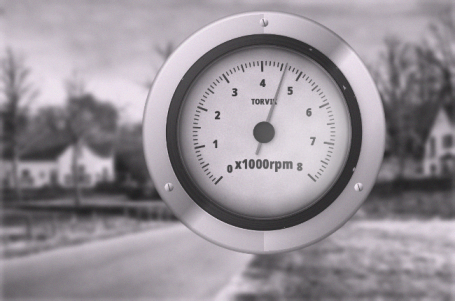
4600 rpm
